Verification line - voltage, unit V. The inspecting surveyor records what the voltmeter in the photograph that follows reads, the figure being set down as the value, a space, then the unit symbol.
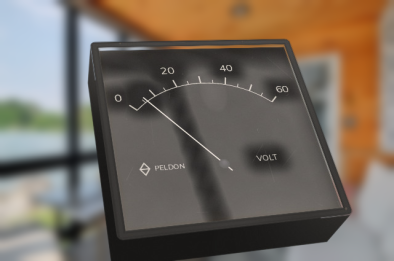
5 V
